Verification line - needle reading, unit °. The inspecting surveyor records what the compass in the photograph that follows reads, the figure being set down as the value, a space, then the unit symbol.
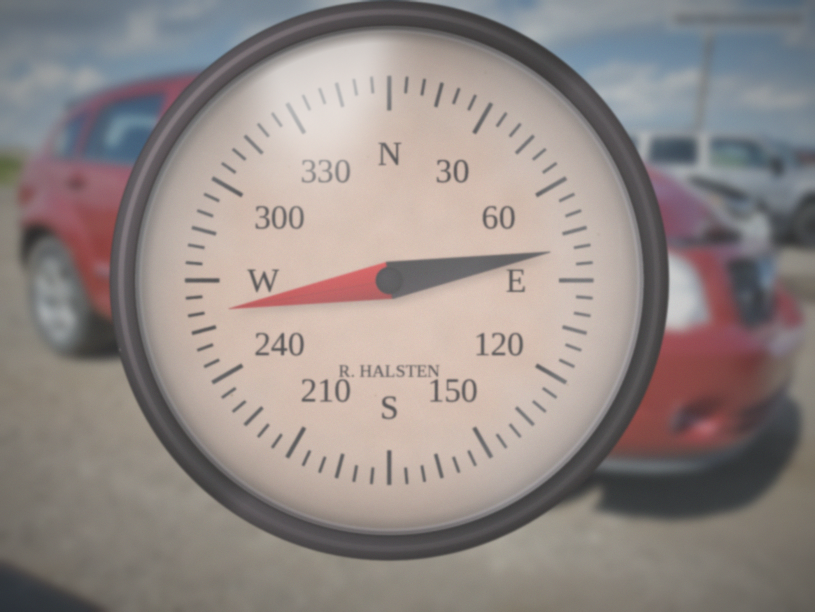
260 °
